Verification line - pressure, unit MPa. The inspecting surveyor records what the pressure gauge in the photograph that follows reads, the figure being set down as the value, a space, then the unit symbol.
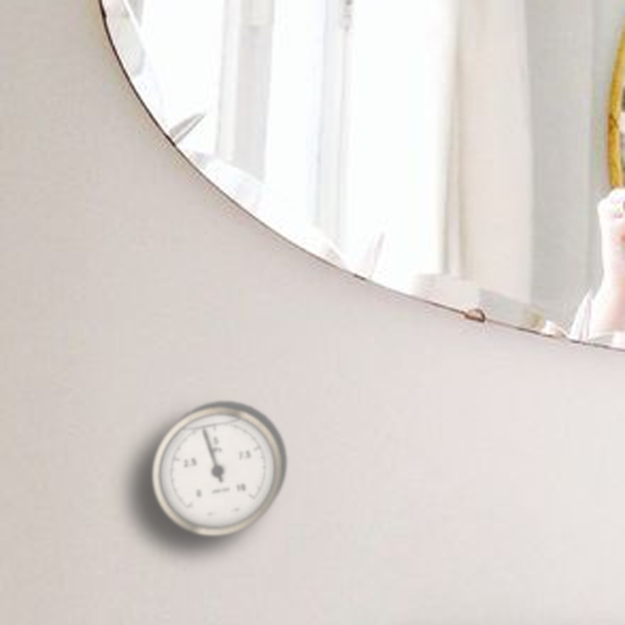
4.5 MPa
